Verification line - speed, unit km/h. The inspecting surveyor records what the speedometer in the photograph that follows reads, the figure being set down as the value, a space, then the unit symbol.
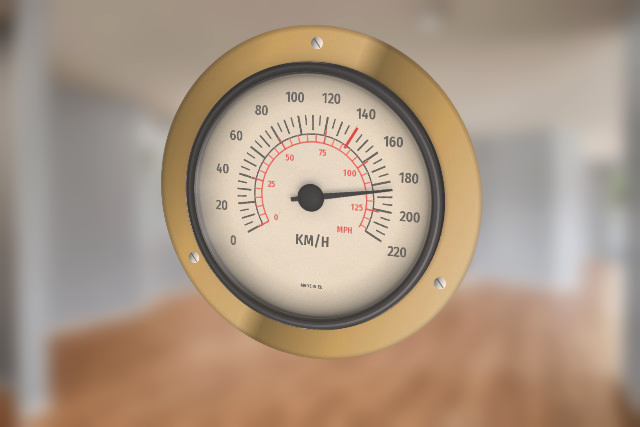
185 km/h
